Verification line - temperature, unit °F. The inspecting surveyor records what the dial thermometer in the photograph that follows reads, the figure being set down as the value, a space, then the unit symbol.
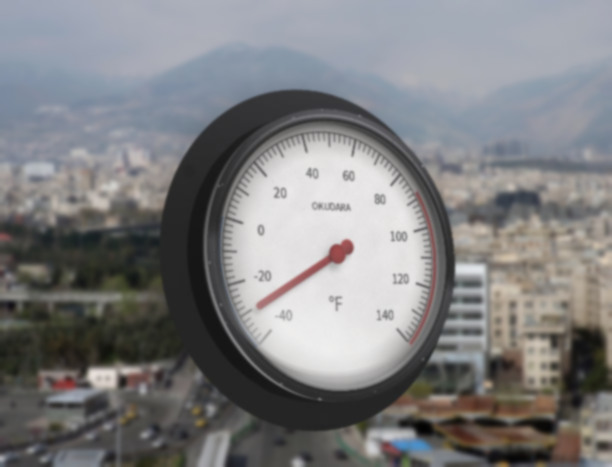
-30 °F
